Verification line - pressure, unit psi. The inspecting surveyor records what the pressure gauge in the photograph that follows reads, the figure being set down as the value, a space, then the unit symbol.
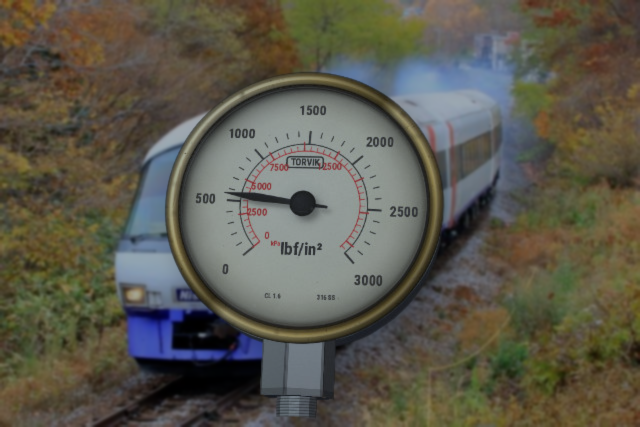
550 psi
